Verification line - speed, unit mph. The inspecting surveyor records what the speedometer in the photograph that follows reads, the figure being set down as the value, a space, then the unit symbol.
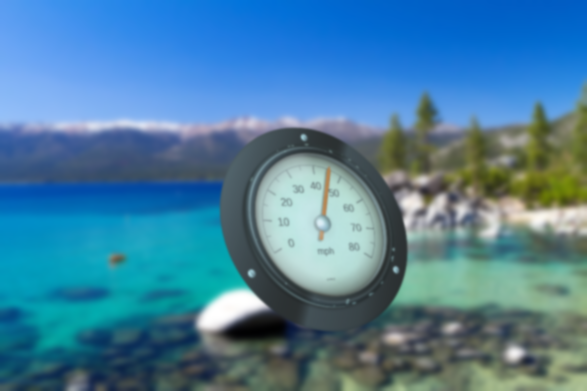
45 mph
